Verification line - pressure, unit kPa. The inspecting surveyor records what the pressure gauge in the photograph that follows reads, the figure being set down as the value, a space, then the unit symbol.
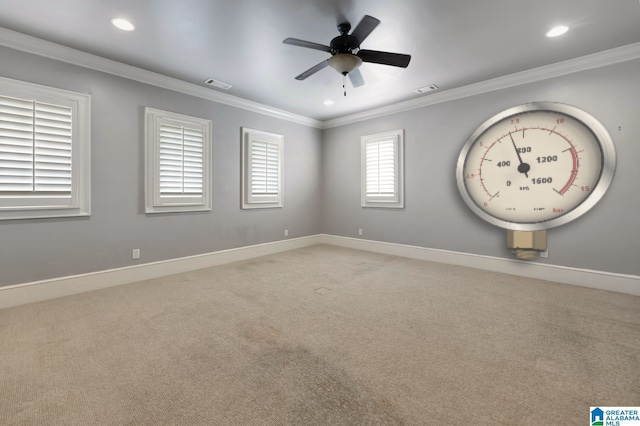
700 kPa
